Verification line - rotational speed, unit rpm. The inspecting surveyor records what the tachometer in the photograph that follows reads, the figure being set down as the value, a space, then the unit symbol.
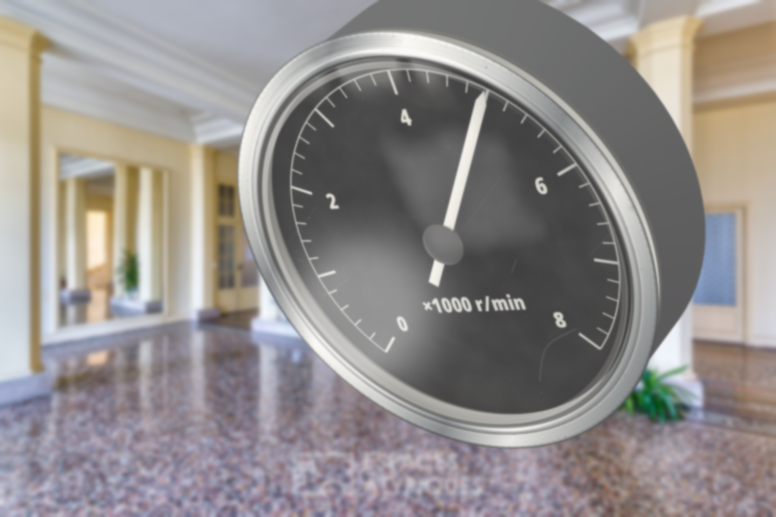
5000 rpm
